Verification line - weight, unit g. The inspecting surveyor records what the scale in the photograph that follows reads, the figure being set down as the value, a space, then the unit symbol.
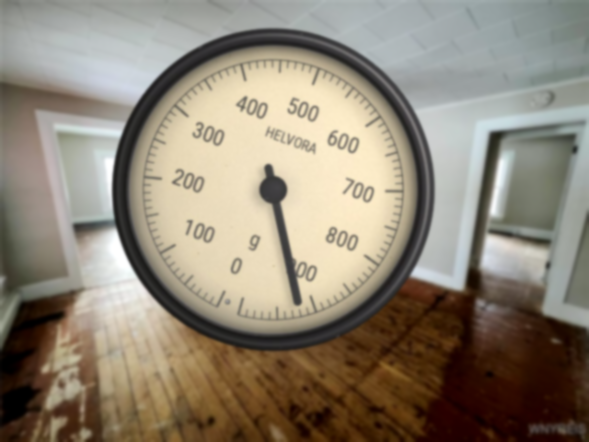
920 g
